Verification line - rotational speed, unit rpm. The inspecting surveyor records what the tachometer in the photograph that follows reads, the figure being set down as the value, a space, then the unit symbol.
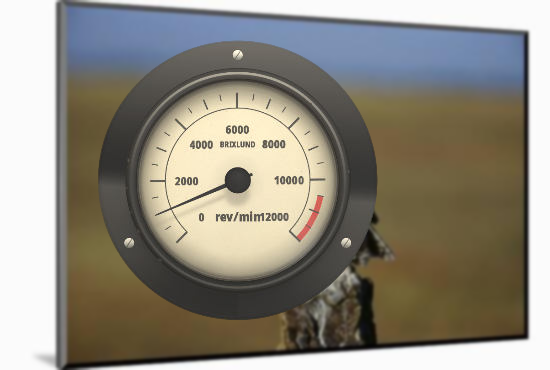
1000 rpm
